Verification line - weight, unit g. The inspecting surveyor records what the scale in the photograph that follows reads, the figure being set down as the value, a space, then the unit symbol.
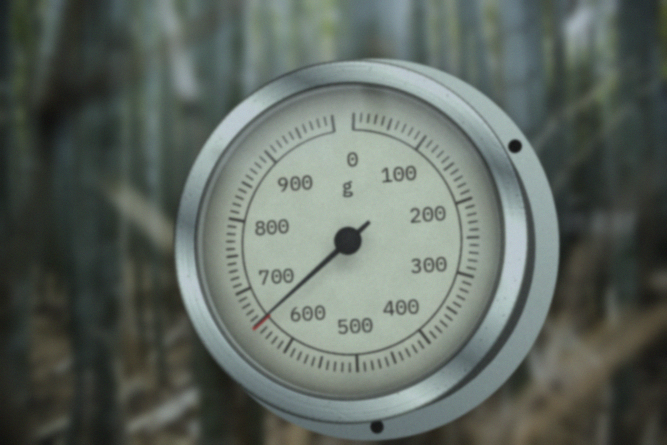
650 g
